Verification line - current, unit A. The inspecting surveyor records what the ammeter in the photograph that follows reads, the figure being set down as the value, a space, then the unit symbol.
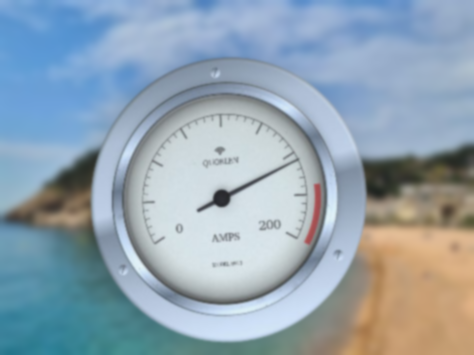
155 A
